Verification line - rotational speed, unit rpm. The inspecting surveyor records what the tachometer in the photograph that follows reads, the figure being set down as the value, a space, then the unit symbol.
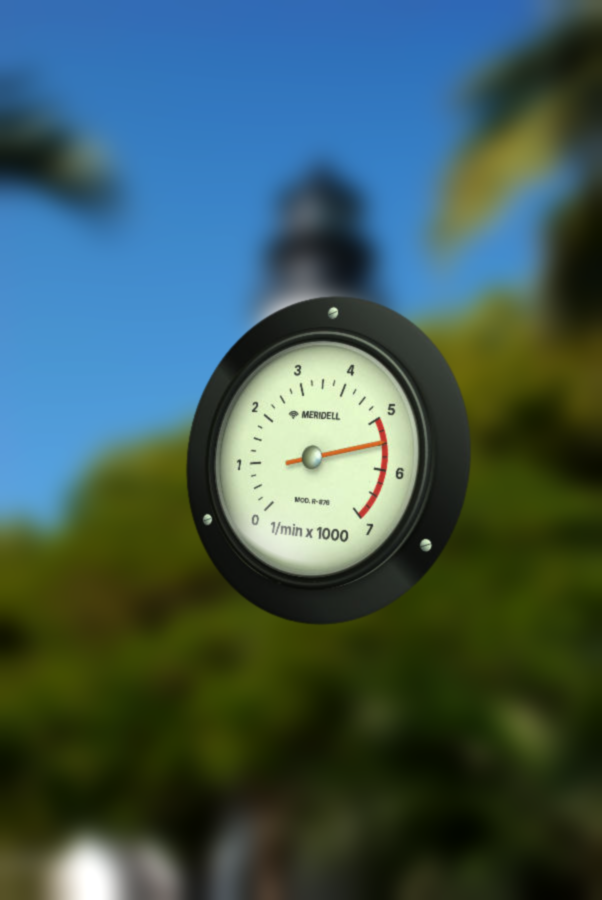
5500 rpm
